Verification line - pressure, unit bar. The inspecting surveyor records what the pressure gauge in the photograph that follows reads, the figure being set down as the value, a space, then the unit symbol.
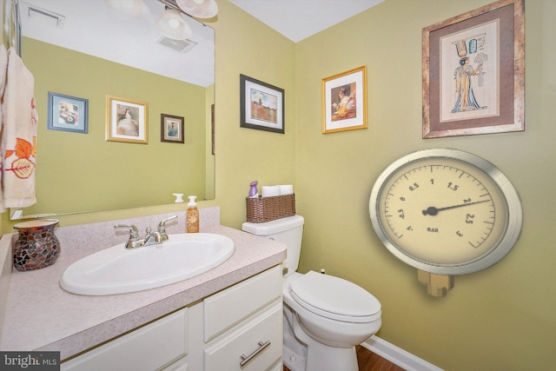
2.1 bar
